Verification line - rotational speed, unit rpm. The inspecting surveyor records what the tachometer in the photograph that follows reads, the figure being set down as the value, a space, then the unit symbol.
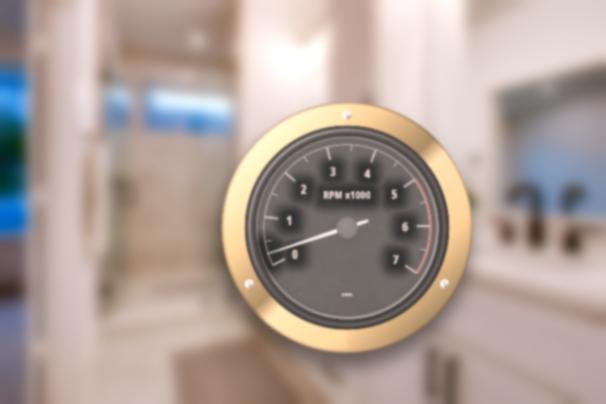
250 rpm
